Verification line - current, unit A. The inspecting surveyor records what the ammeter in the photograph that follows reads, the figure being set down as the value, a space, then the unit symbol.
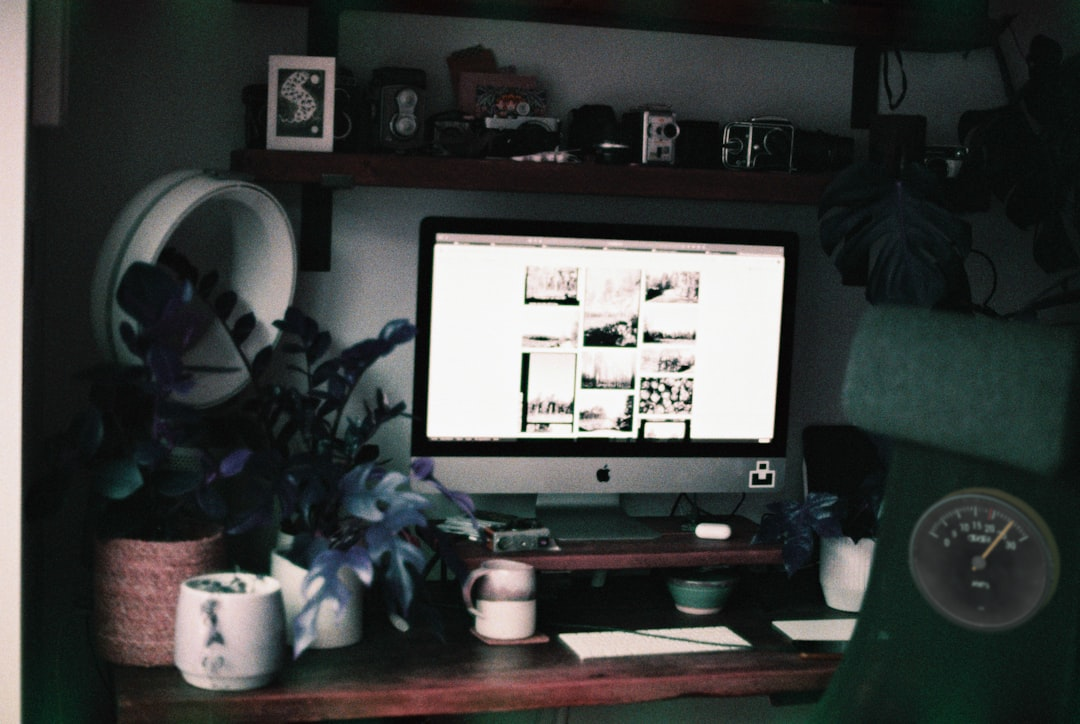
25 A
